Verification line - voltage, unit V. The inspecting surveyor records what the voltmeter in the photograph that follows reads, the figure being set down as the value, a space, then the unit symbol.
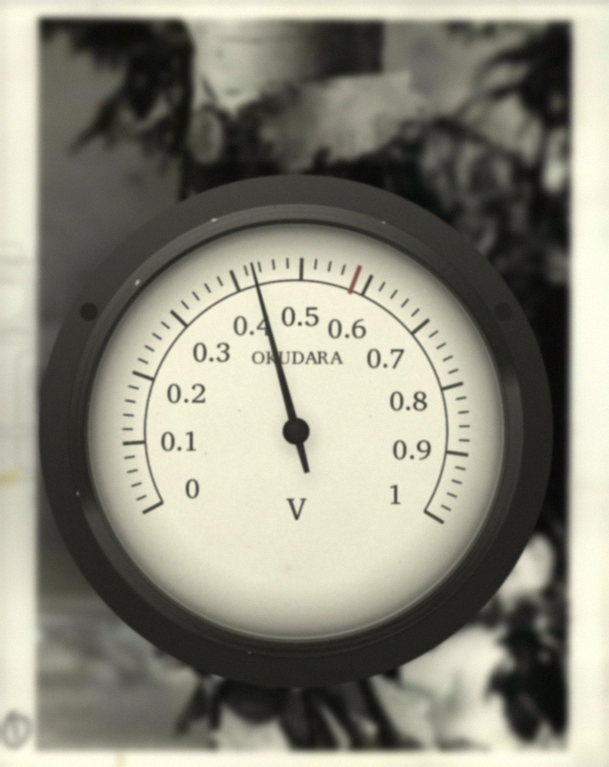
0.43 V
